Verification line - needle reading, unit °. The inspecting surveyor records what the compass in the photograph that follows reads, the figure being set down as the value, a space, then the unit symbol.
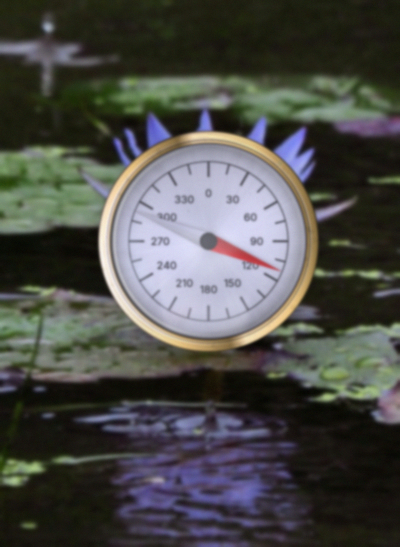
112.5 °
